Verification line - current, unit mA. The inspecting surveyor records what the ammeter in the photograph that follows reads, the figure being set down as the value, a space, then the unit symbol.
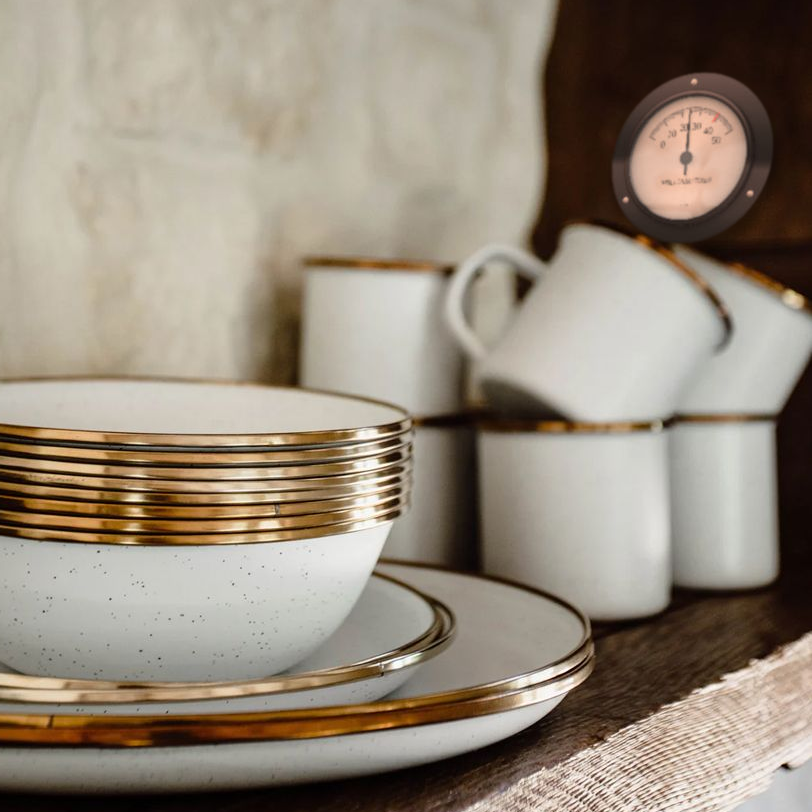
25 mA
